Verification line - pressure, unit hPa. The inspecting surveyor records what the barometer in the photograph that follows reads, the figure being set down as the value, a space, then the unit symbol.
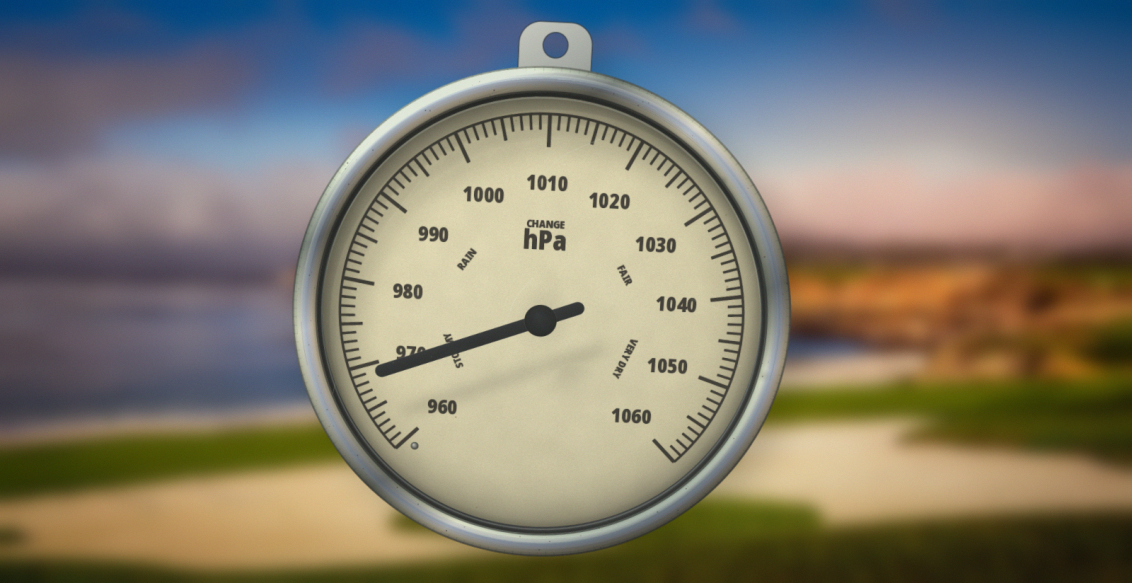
969 hPa
